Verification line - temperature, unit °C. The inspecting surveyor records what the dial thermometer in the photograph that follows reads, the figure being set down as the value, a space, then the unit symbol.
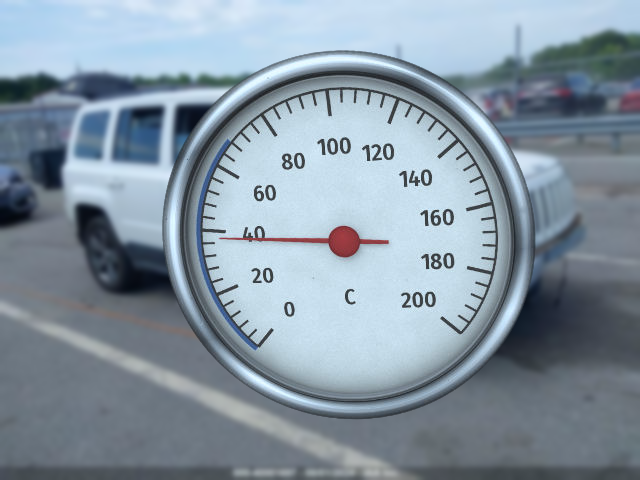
38 °C
